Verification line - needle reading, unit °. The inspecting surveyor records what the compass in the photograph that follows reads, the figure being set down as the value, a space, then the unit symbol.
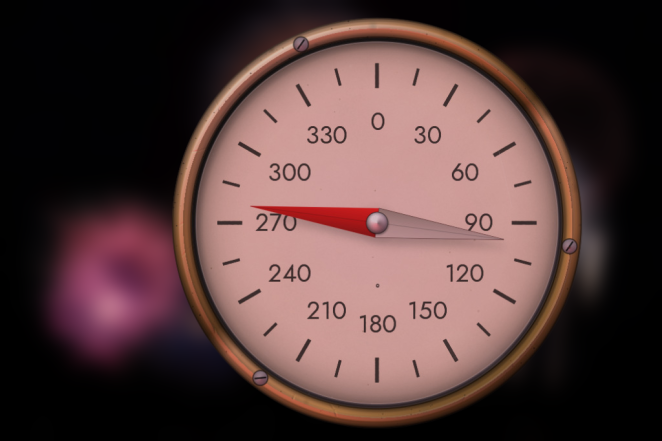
277.5 °
